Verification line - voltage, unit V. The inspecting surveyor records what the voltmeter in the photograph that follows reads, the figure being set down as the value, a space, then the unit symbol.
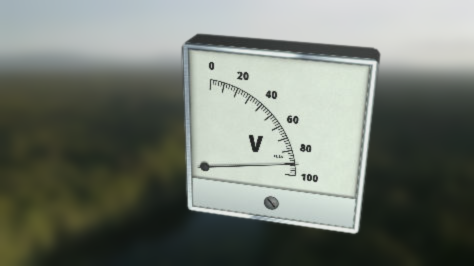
90 V
